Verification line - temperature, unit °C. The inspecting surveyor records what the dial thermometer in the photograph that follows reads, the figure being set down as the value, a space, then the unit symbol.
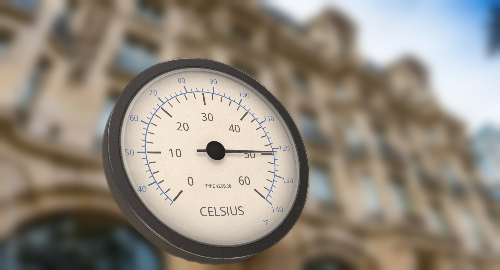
50 °C
